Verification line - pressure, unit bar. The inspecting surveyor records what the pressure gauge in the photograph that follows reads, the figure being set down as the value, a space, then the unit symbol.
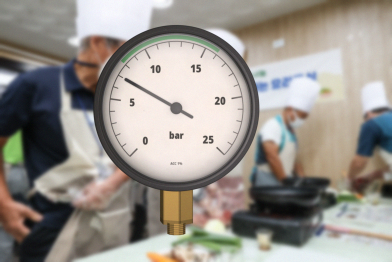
7 bar
